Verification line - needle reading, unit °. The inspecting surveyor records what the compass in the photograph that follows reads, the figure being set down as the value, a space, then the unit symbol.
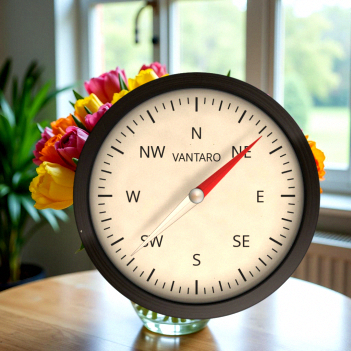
47.5 °
